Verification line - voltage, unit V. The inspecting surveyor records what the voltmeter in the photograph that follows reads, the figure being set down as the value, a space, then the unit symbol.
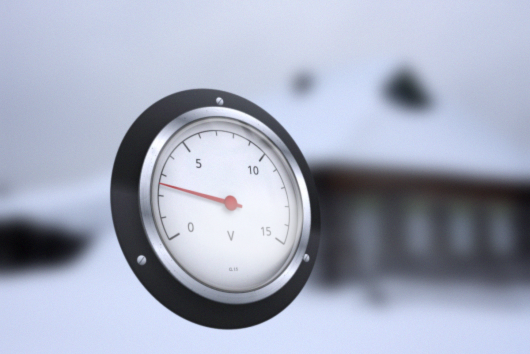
2.5 V
